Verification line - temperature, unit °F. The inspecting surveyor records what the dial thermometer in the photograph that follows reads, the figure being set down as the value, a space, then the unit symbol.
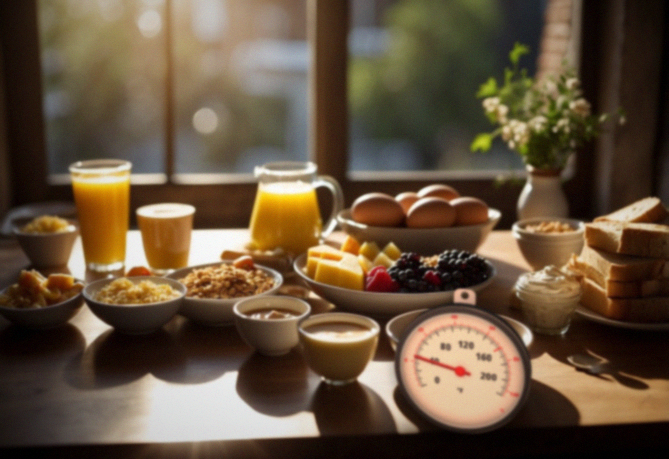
40 °F
